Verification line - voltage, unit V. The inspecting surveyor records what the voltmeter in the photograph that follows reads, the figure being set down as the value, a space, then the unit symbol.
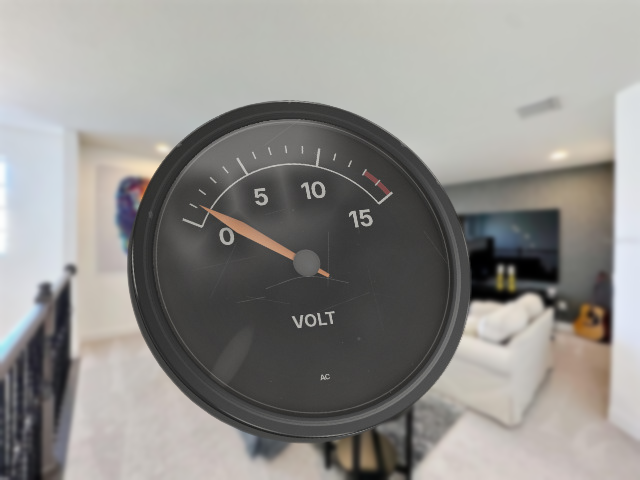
1 V
